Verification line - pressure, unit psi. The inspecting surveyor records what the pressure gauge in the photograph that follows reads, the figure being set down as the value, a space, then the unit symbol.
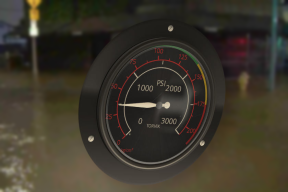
500 psi
